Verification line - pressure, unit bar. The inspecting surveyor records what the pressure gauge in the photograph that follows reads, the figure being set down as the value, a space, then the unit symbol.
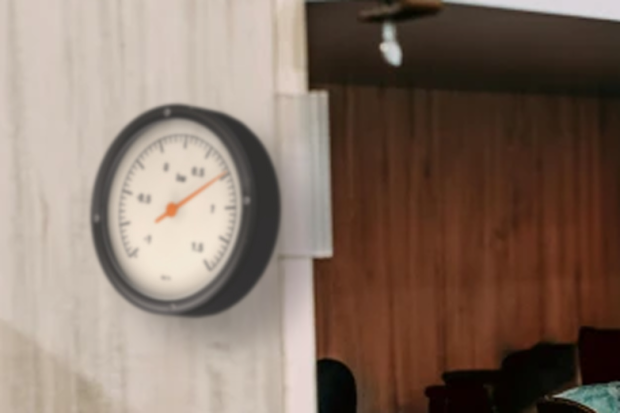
0.75 bar
